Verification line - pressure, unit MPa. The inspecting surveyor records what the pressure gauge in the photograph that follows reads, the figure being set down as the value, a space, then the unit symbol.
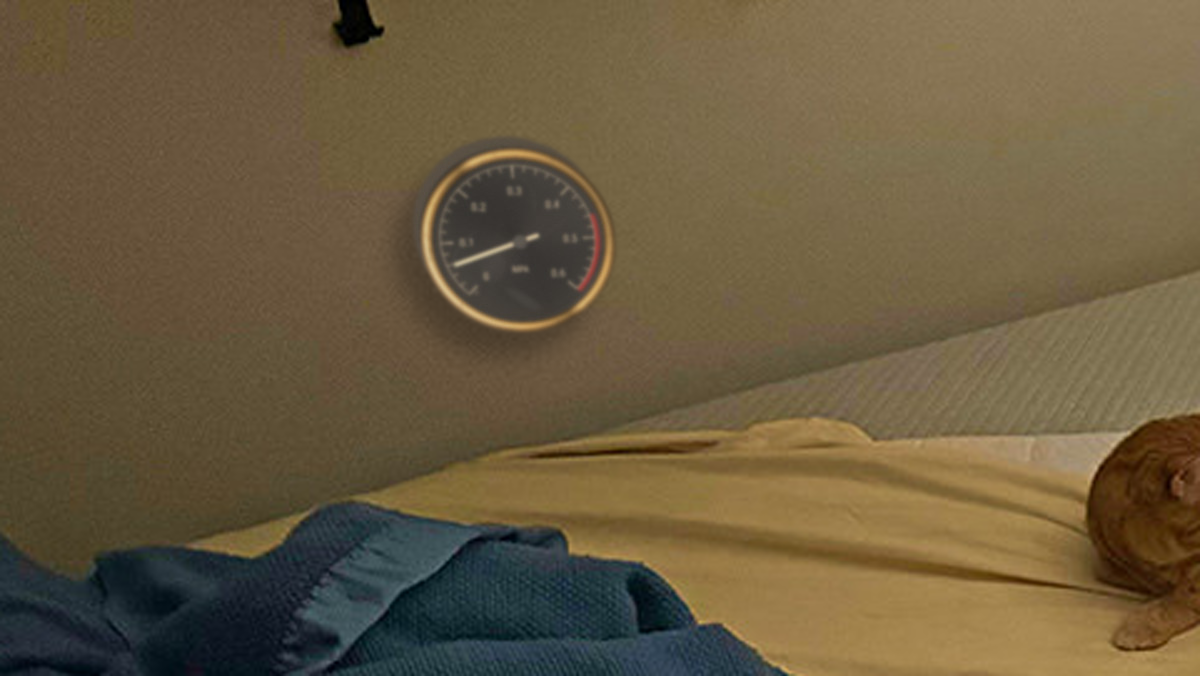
0.06 MPa
